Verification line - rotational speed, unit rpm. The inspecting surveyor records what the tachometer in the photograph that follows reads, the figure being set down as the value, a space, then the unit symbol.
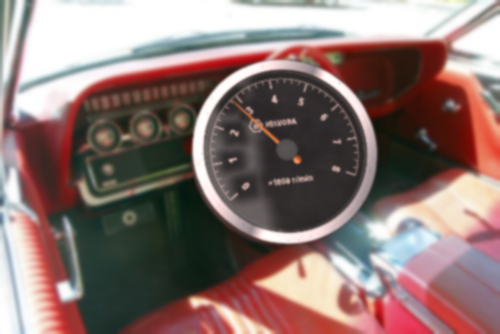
2800 rpm
